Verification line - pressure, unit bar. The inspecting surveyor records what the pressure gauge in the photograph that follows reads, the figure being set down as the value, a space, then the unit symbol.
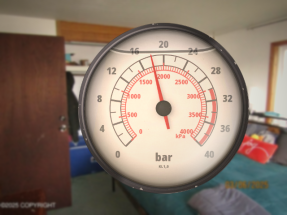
18 bar
